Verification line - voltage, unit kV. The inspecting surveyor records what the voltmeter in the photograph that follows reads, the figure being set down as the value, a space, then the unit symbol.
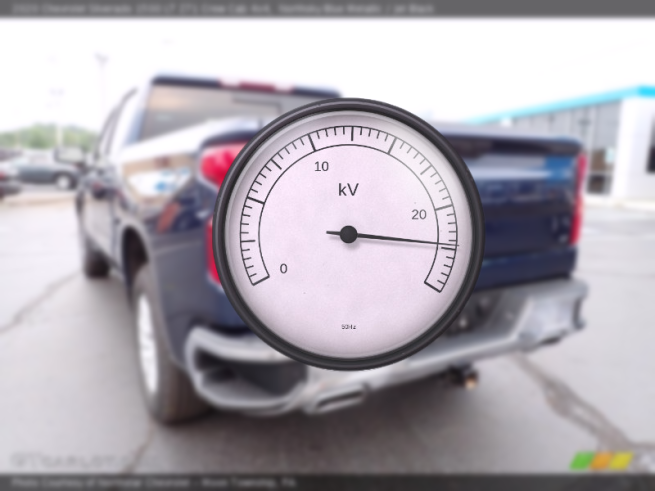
22.25 kV
